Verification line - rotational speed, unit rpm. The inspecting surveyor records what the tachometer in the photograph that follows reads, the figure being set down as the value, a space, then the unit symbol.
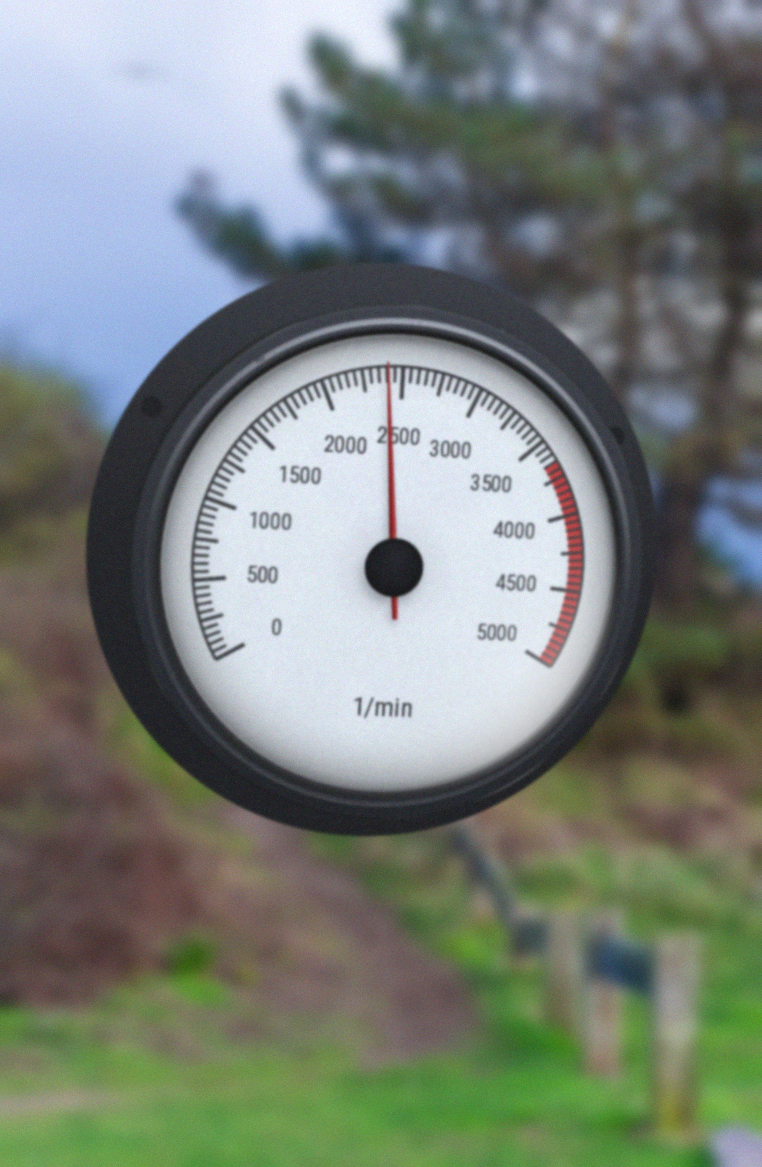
2400 rpm
